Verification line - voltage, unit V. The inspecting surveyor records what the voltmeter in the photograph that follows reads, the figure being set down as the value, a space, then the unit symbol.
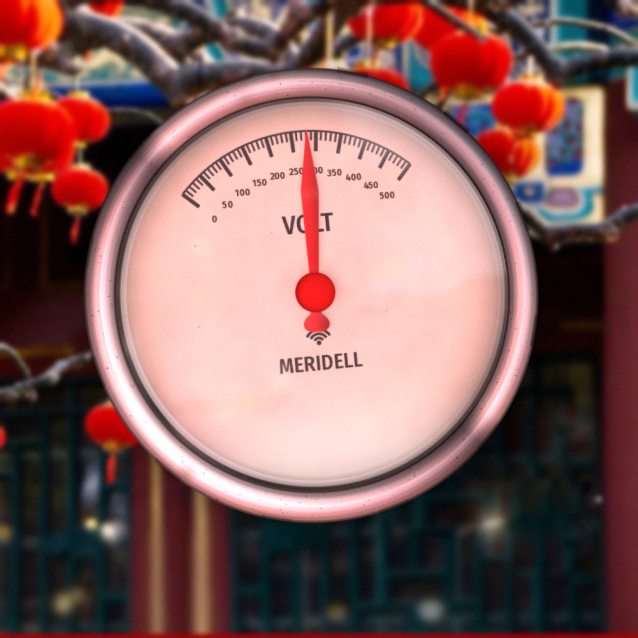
280 V
